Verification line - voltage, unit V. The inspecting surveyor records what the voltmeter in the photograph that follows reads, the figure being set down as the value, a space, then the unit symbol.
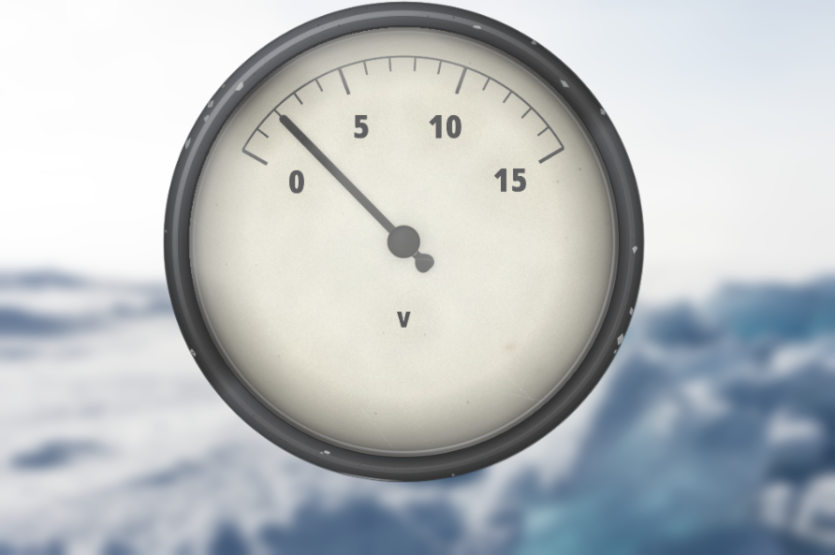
2 V
